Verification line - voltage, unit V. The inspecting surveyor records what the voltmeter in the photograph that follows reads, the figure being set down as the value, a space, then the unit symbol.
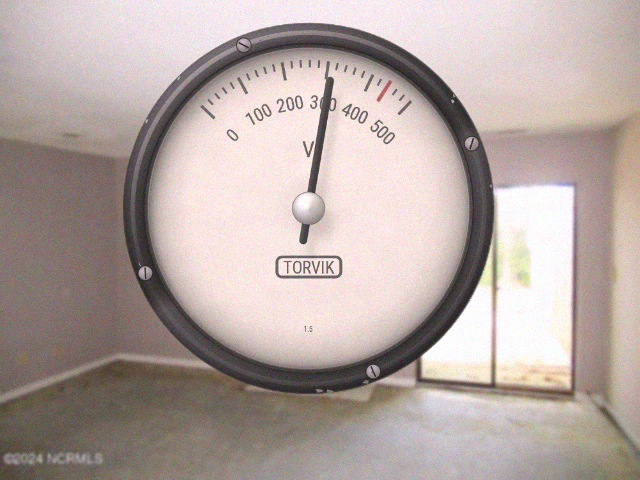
310 V
